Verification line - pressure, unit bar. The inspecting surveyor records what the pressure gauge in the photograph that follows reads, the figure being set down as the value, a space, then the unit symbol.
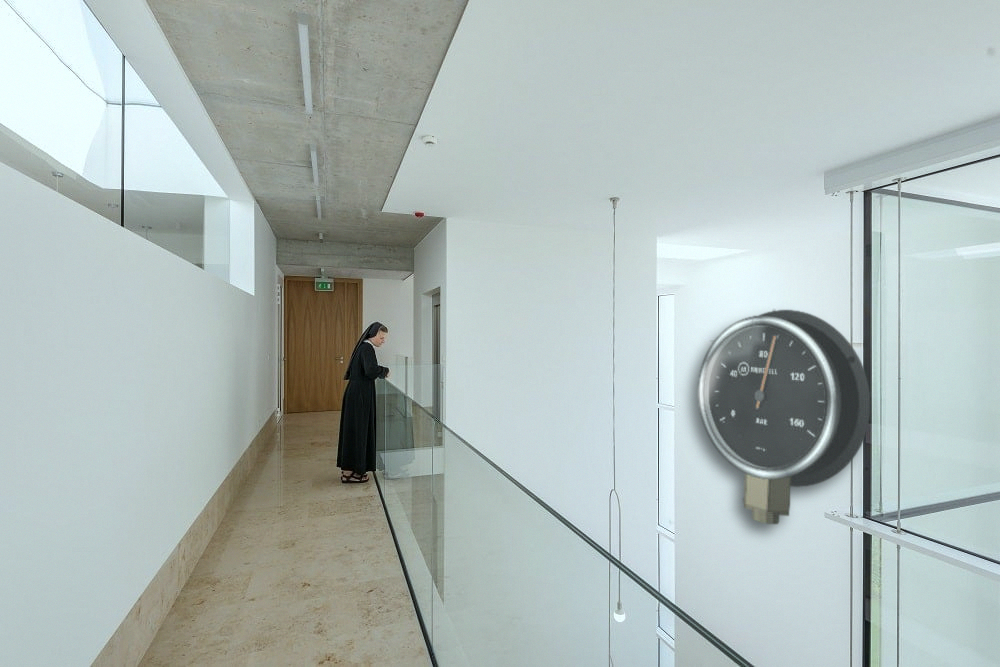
90 bar
